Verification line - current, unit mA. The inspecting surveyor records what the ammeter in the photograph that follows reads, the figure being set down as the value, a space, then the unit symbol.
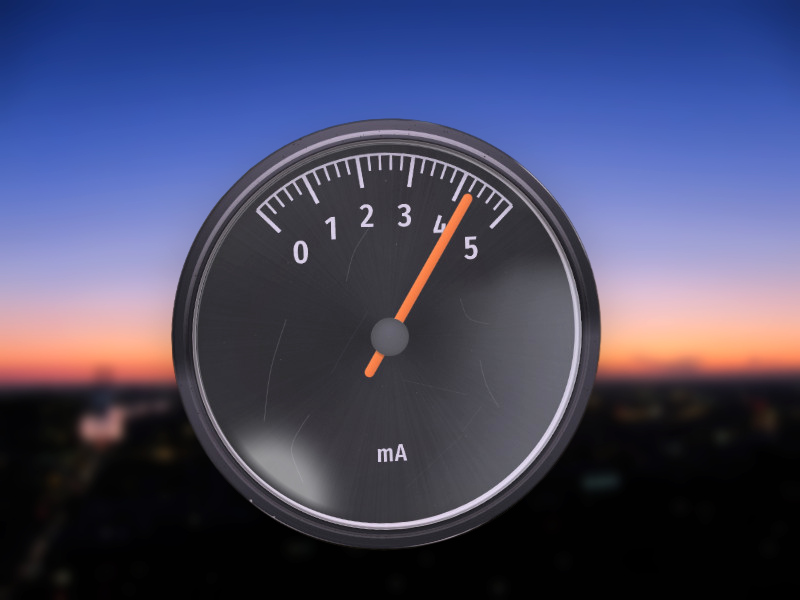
4.2 mA
